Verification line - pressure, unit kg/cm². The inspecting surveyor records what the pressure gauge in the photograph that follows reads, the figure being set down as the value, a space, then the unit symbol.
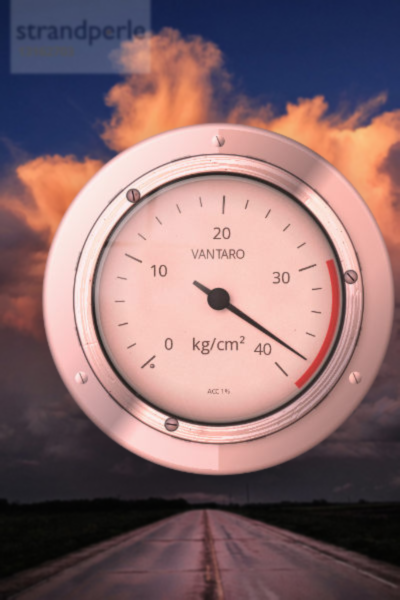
38 kg/cm²
